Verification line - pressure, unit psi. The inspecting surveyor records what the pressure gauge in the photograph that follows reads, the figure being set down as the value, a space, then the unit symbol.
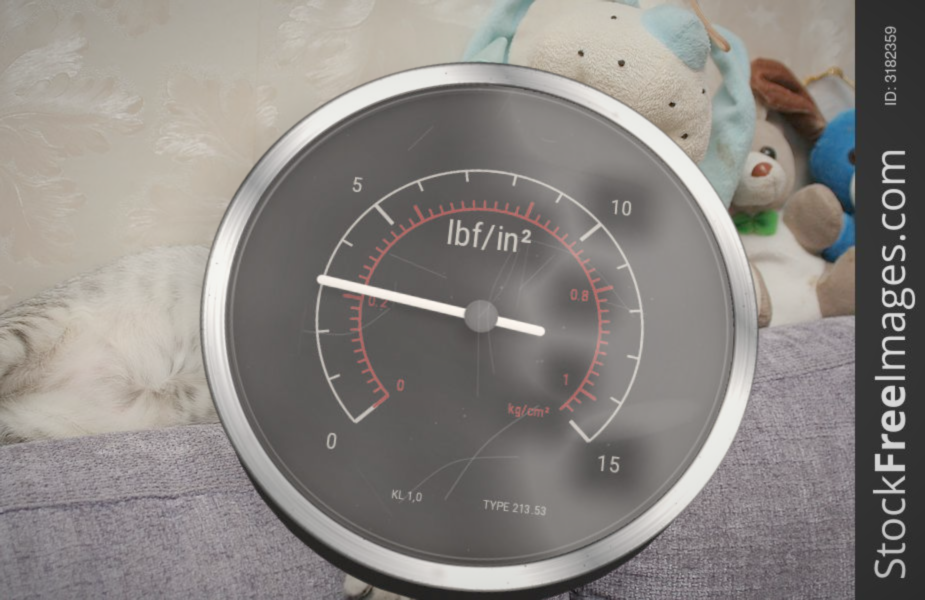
3 psi
